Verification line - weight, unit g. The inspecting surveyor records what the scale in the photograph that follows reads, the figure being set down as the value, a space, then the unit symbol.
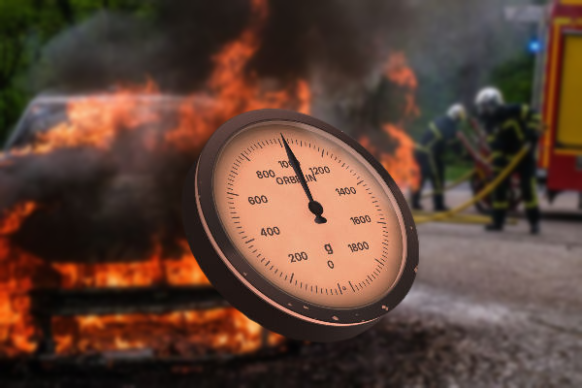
1000 g
